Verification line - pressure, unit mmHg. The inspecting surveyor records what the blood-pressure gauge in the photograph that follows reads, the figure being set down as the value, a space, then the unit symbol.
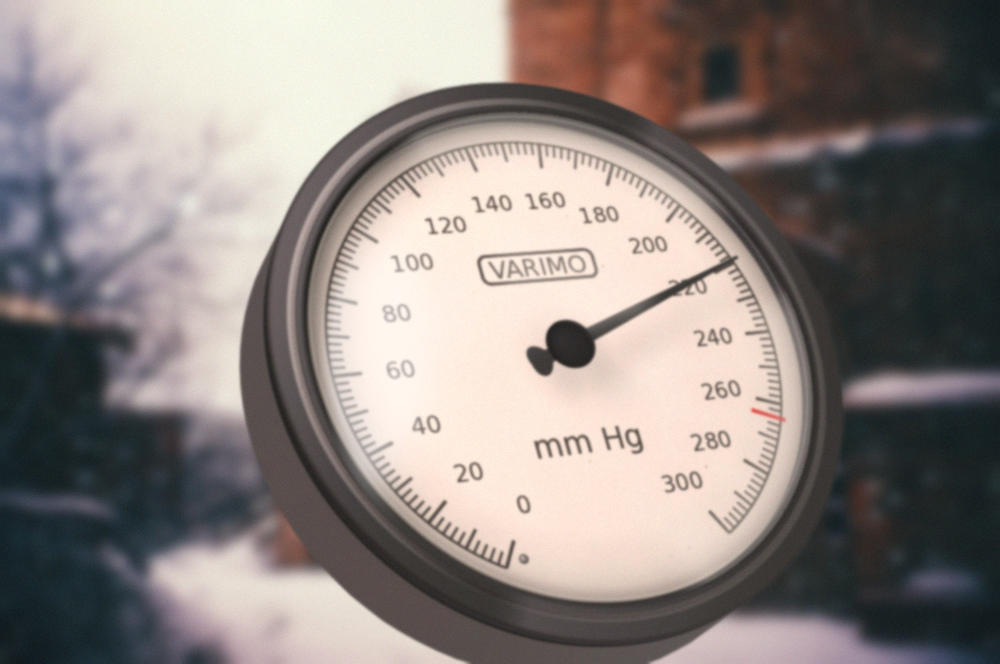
220 mmHg
